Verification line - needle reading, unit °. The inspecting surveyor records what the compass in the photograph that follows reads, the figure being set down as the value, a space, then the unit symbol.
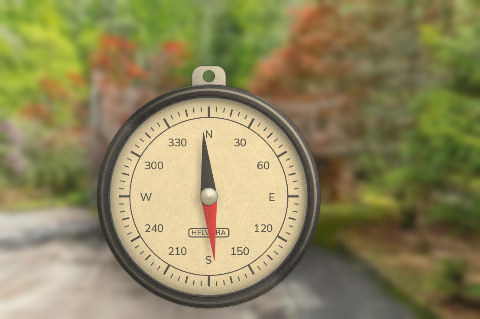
175 °
